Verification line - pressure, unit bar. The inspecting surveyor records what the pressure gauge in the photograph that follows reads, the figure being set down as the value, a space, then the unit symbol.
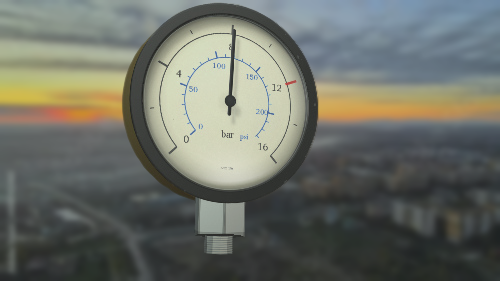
8 bar
